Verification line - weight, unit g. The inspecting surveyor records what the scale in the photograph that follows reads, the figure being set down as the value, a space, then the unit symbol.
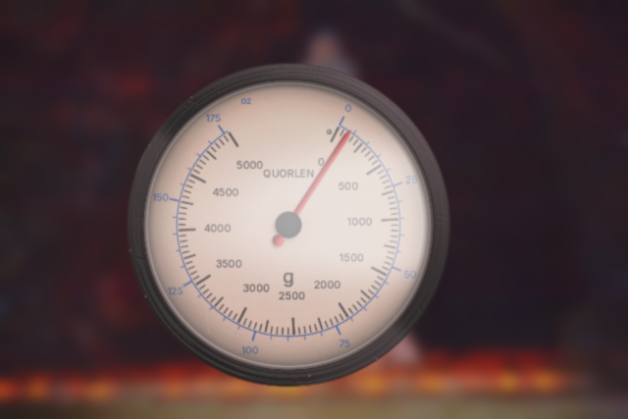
100 g
